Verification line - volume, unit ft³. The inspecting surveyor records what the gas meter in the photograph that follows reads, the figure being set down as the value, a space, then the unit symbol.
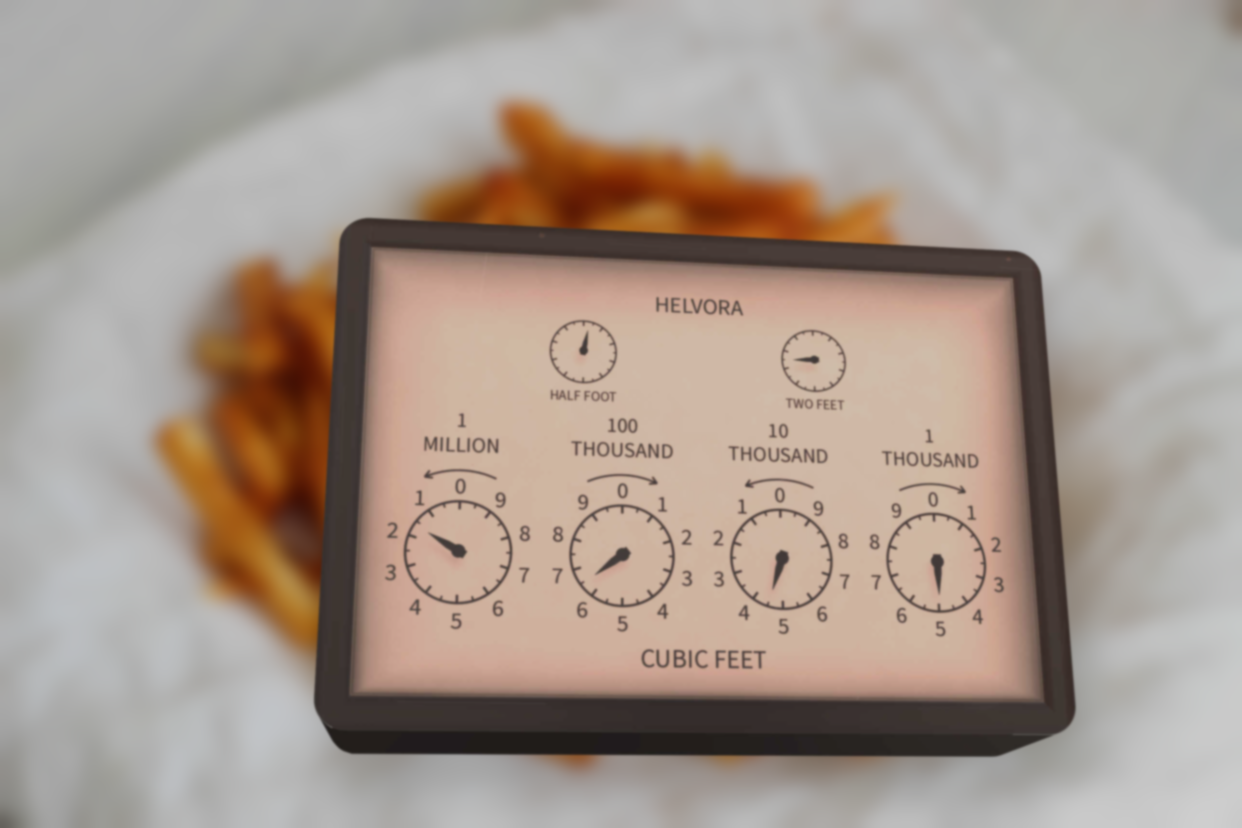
164500 ft³
